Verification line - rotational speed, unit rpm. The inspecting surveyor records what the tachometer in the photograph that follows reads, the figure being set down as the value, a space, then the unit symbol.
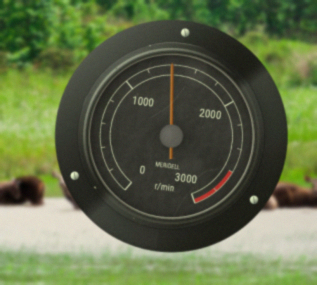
1400 rpm
